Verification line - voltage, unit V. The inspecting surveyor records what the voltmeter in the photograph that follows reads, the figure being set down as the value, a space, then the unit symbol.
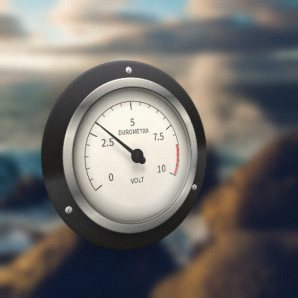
3 V
